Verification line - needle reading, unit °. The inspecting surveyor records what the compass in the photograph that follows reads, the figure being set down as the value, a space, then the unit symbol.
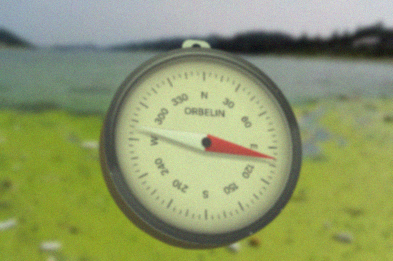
100 °
